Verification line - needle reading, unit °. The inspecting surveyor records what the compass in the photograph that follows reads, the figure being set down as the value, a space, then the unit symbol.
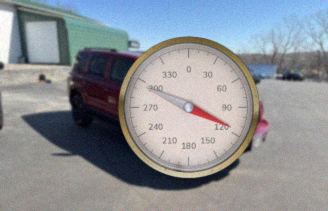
115 °
